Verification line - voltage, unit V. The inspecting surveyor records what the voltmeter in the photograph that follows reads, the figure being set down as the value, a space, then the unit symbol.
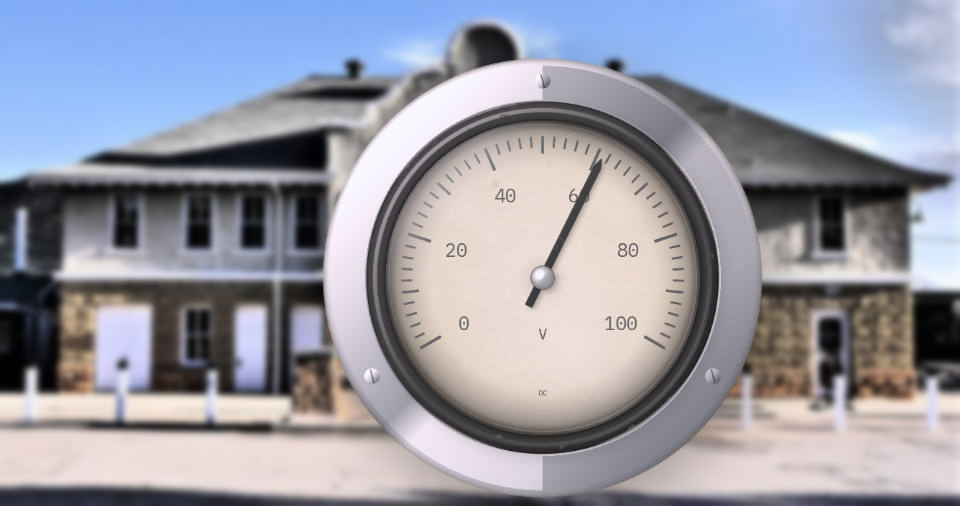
61 V
